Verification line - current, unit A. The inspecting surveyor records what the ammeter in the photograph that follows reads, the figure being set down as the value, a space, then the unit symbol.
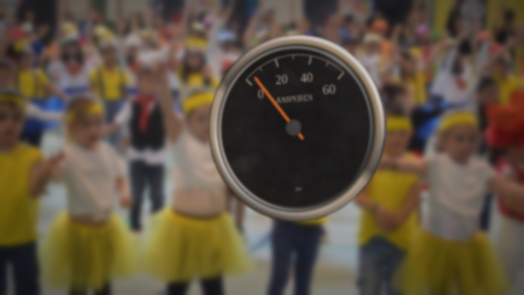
5 A
